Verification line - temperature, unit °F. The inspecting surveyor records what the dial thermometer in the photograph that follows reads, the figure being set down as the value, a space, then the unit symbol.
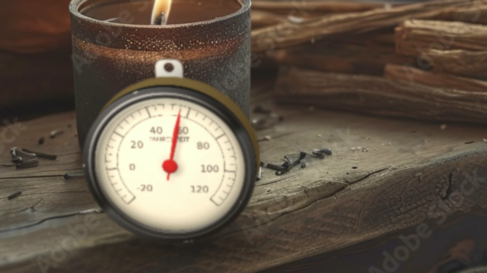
56 °F
